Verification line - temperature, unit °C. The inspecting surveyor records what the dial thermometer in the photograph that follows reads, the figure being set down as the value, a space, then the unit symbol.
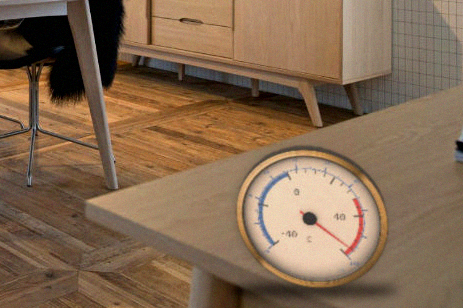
56 °C
